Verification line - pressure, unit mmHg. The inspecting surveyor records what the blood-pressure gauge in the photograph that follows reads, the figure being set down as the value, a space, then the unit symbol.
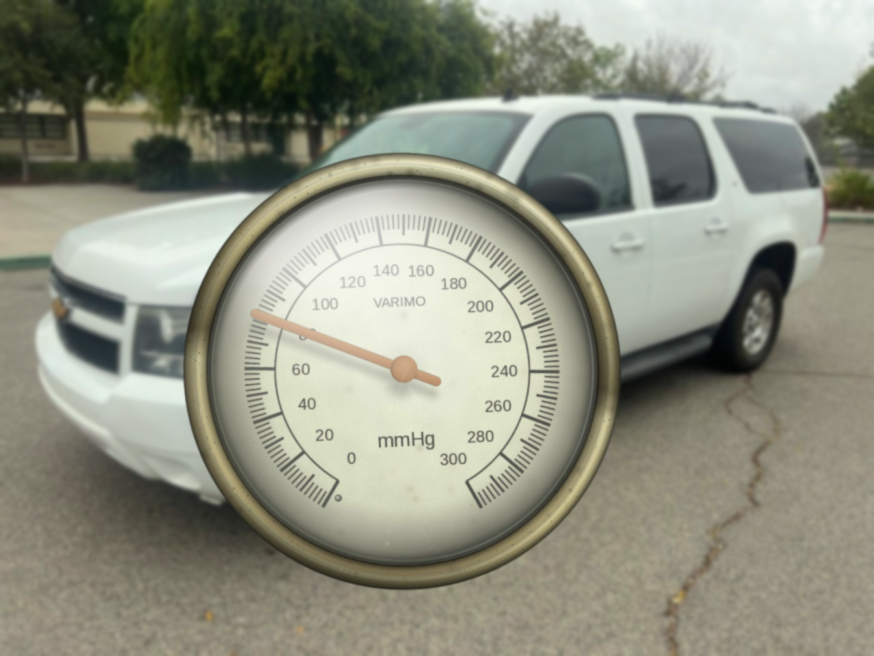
80 mmHg
